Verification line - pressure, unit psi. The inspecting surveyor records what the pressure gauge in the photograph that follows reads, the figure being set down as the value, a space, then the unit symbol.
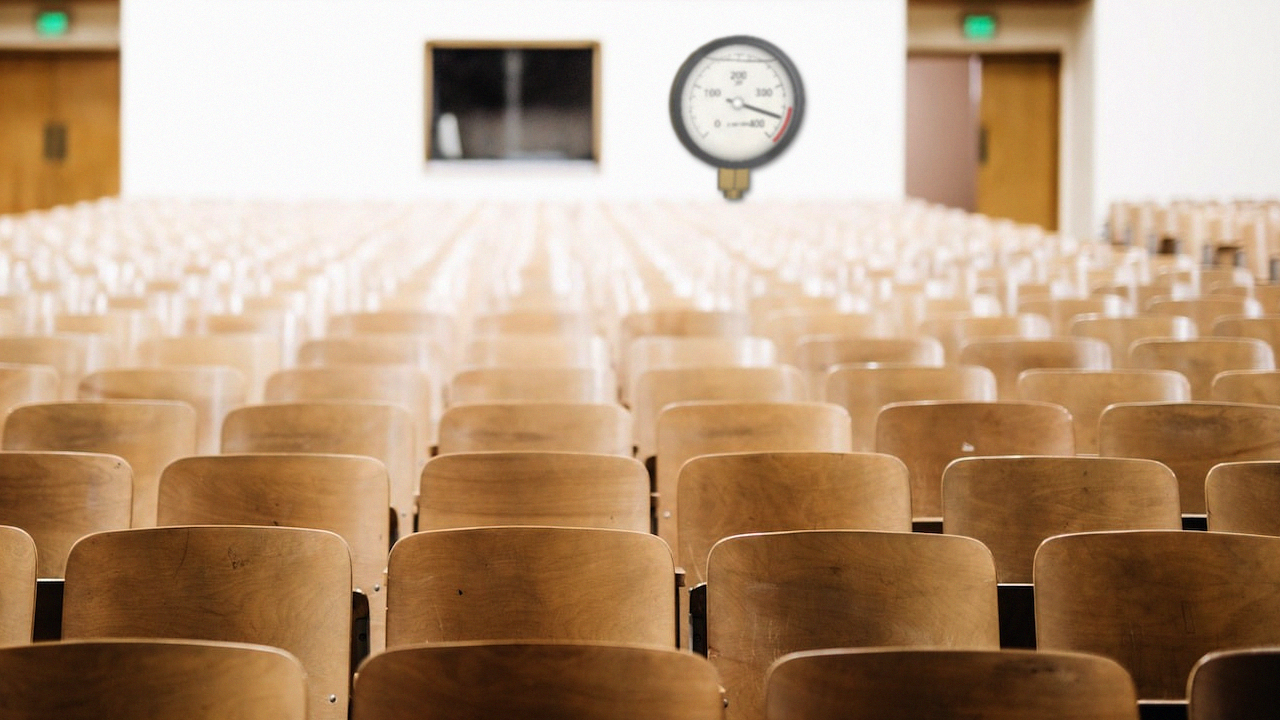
360 psi
